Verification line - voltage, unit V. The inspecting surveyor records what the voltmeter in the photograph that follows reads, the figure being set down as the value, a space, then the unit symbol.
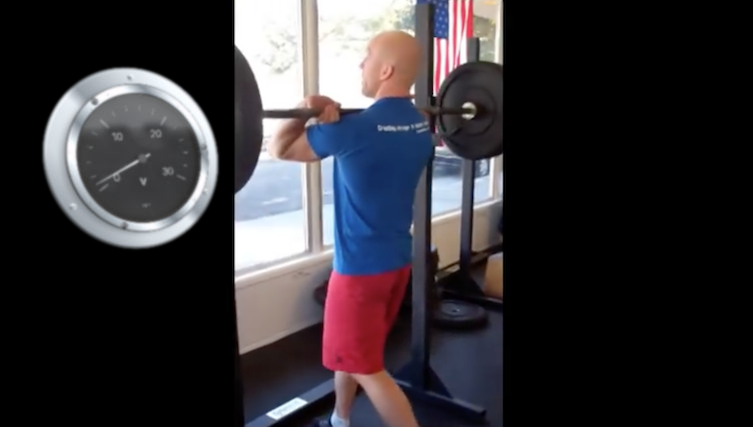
1 V
